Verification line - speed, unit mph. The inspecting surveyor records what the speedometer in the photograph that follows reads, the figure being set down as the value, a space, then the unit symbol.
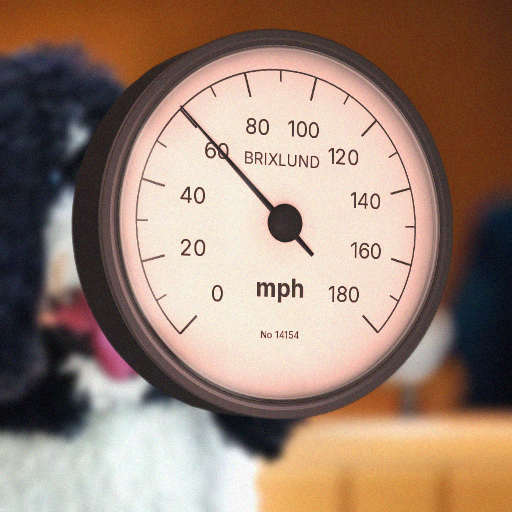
60 mph
